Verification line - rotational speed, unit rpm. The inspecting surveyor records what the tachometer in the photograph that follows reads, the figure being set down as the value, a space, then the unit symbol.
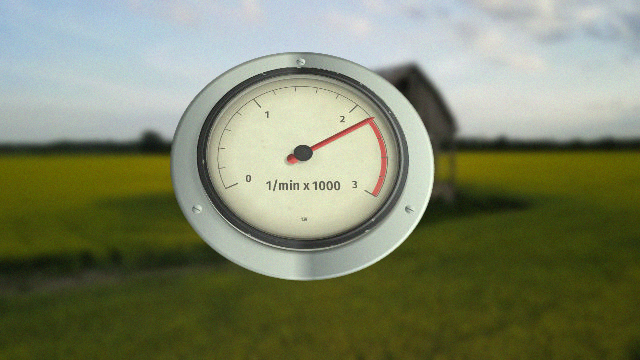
2200 rpm
